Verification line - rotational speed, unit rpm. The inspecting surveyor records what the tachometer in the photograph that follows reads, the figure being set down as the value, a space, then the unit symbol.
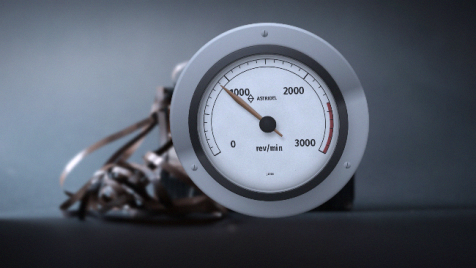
900 rpm
